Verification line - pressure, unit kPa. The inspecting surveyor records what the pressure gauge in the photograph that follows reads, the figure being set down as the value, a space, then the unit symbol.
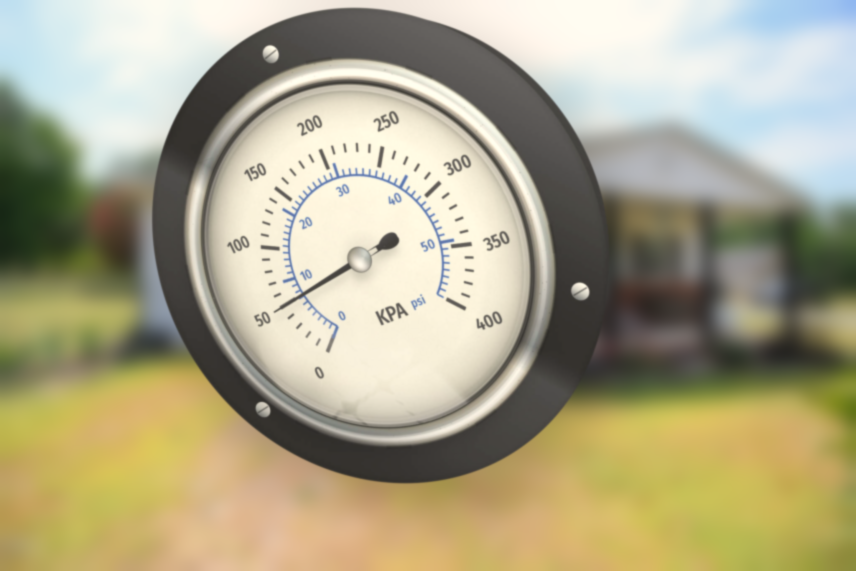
50 kPa
